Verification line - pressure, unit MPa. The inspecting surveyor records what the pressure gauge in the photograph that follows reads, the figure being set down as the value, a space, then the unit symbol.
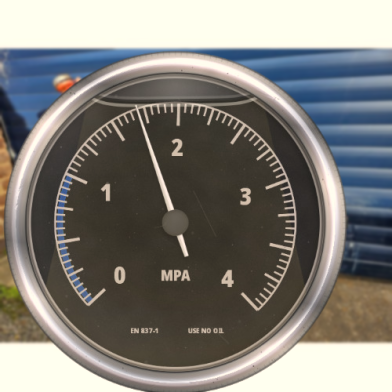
1.7 MPa
